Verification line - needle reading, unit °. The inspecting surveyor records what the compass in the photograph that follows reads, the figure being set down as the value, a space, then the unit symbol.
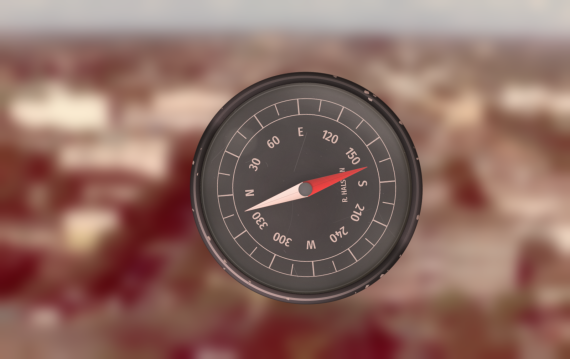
165 °
